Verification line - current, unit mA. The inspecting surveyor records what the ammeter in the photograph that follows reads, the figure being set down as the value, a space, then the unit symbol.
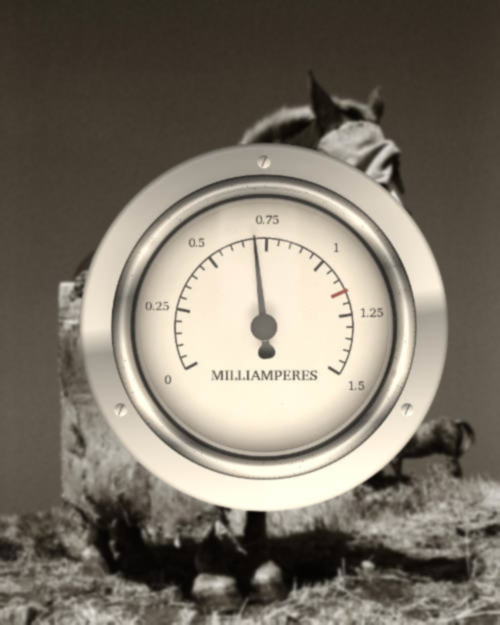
0.7 mA
